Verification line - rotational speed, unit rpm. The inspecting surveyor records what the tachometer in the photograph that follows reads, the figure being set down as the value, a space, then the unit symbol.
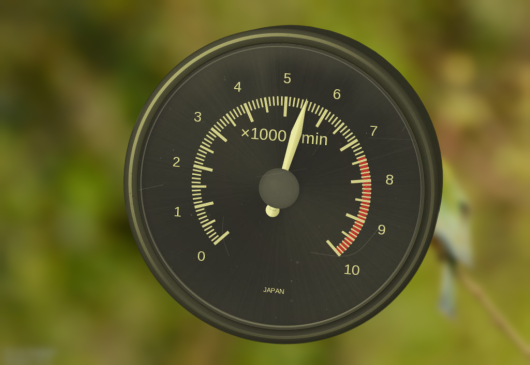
5500 rpm
